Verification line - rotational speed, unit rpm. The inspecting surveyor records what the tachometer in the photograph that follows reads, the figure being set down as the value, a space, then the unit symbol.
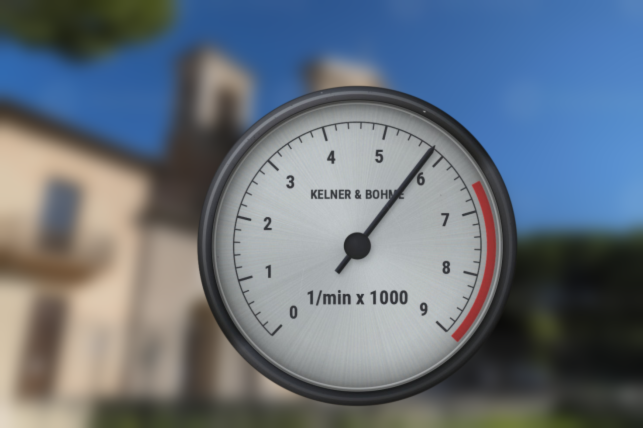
5800 rpm
